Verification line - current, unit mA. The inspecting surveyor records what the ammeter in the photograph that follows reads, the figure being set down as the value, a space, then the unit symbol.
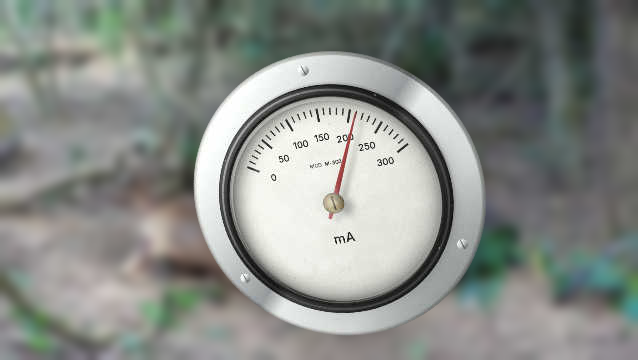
210 mA
